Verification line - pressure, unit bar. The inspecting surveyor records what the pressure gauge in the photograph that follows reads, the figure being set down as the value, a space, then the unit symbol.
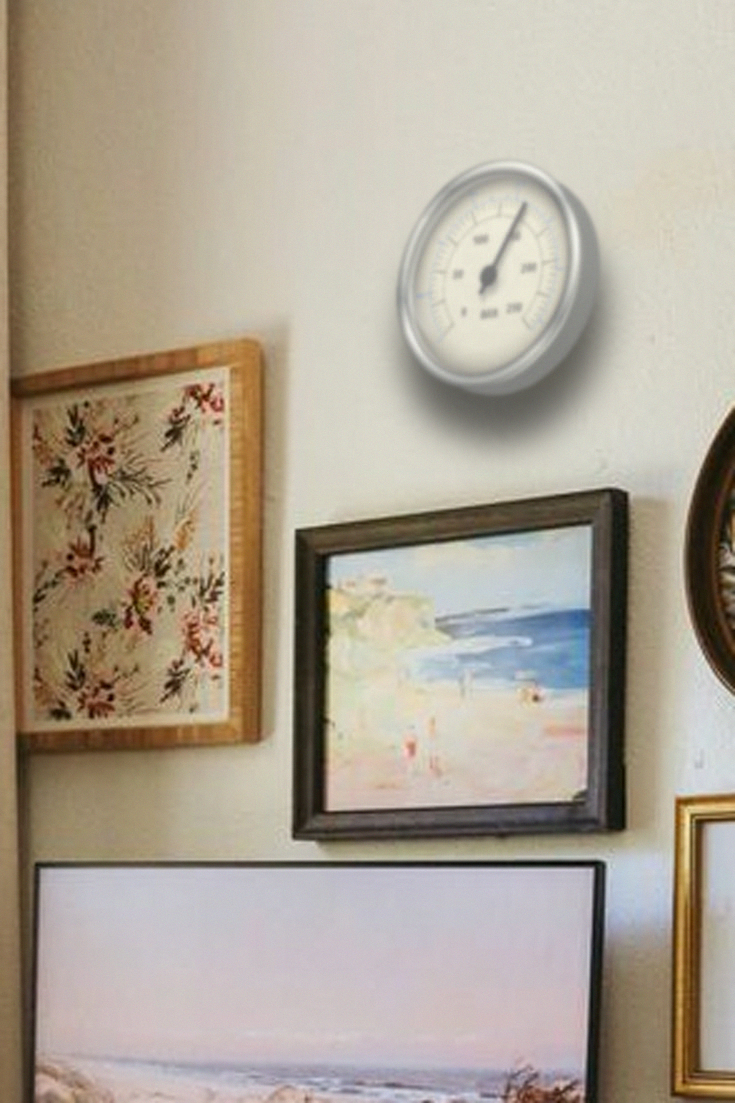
150 bar
